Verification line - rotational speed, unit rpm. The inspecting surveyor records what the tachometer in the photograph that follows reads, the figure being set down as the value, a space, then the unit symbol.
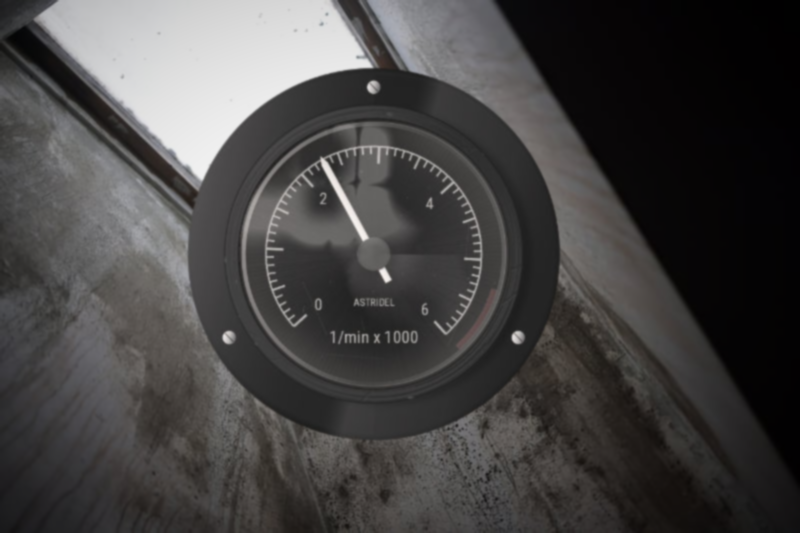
2300 rpm
